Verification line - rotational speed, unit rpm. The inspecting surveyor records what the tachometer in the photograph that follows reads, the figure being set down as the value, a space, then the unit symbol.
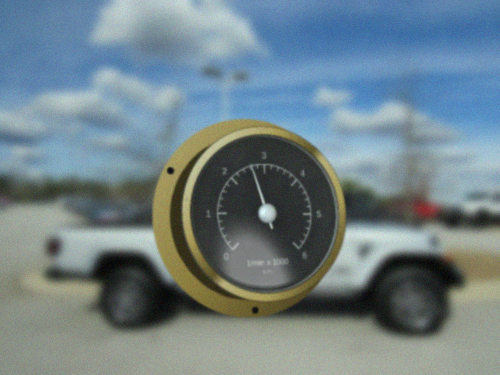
2600 rpm
